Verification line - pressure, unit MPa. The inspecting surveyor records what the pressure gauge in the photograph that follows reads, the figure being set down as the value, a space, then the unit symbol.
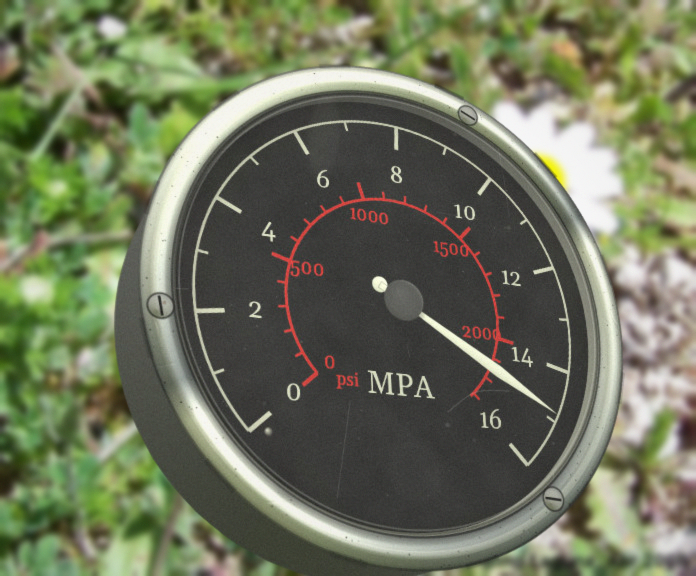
15 MPa
